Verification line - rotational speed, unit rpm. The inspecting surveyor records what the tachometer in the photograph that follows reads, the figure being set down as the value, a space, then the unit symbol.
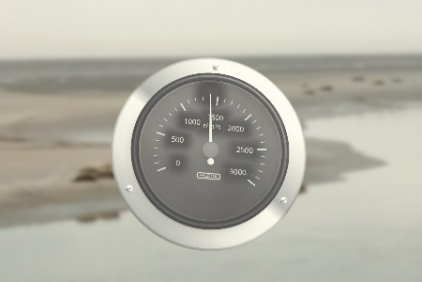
1400 rpm
